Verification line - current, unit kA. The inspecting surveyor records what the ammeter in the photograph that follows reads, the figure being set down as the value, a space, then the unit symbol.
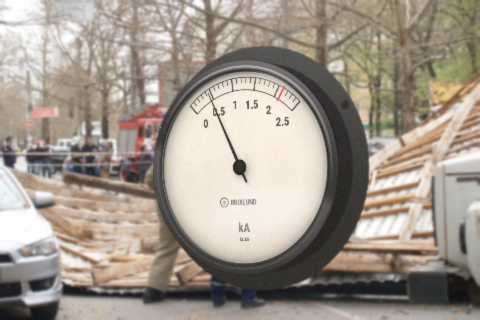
0.5 kA
